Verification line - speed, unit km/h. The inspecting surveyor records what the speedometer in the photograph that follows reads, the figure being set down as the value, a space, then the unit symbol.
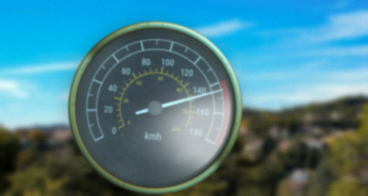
145 km/h
